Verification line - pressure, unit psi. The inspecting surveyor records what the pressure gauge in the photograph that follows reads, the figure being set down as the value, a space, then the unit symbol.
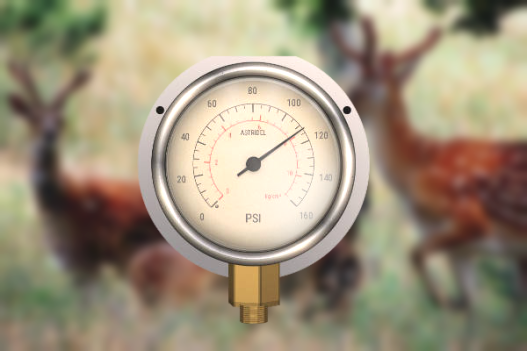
112.5 psi
